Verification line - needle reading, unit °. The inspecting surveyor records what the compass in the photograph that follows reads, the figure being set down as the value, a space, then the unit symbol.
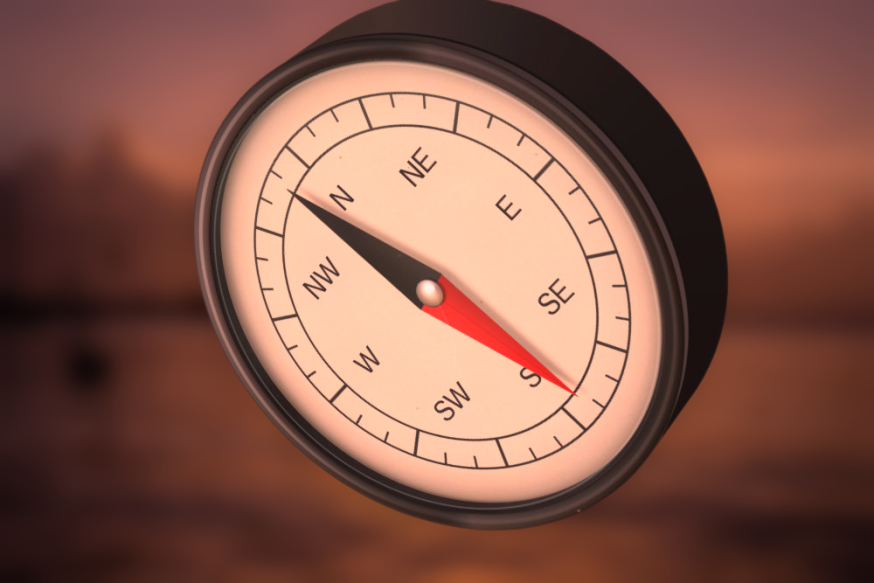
170 °
